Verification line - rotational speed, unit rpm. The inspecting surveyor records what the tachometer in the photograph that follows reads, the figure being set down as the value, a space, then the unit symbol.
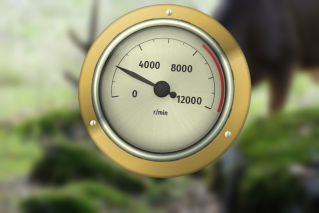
2000 rpm
